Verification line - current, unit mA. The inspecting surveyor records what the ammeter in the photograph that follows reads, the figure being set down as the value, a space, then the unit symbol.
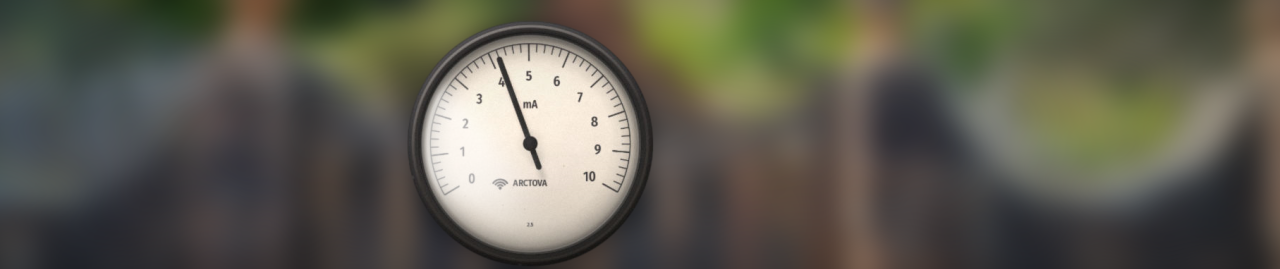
4.2 mA
